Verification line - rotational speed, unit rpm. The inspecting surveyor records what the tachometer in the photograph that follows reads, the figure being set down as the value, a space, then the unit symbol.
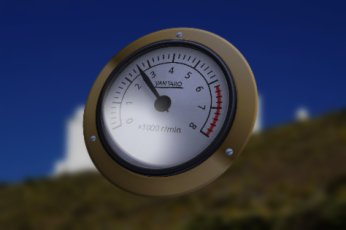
2600 rpm
